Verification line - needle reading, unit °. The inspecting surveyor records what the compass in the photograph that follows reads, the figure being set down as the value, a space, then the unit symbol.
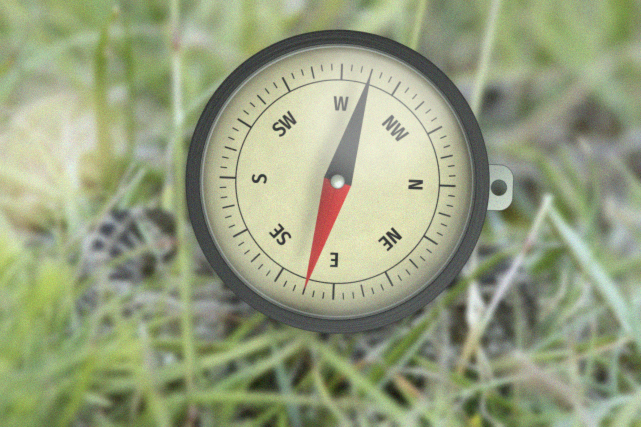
105 °
